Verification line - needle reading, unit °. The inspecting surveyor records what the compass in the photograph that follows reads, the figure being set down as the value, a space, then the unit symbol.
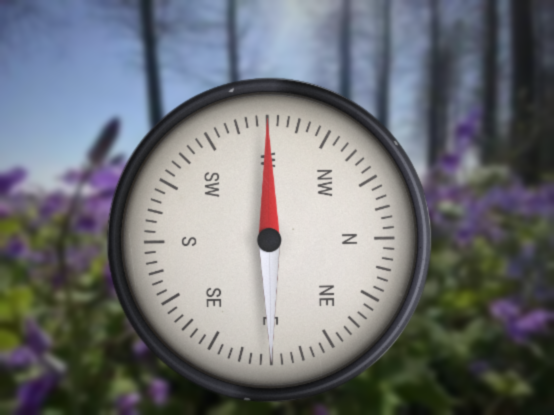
270 °
